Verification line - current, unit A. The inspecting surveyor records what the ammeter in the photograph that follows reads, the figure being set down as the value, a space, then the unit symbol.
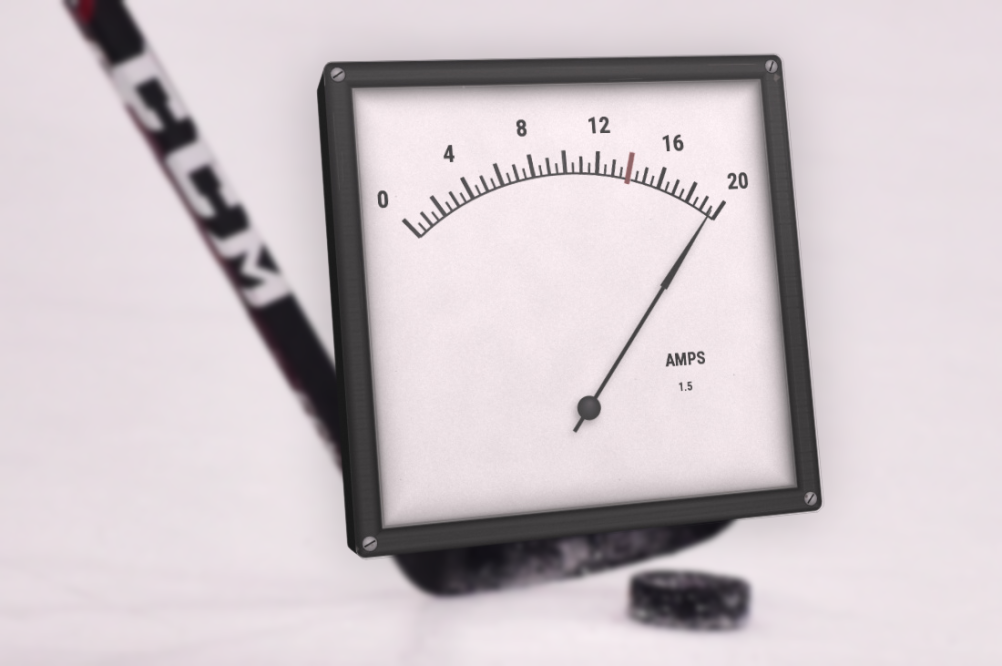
19.5 A
